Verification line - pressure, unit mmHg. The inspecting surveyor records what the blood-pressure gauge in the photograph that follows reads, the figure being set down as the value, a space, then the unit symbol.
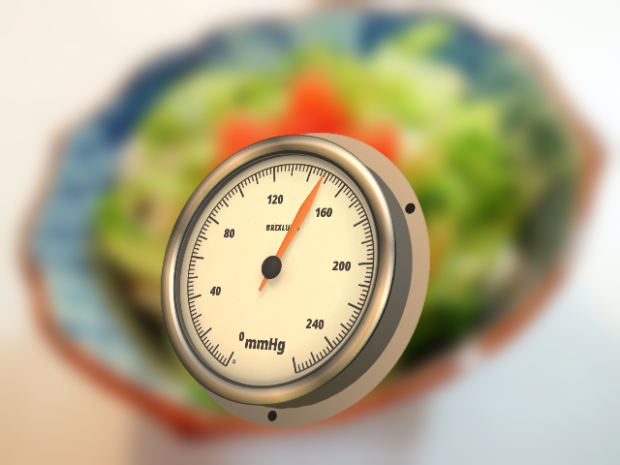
150 mmHg
